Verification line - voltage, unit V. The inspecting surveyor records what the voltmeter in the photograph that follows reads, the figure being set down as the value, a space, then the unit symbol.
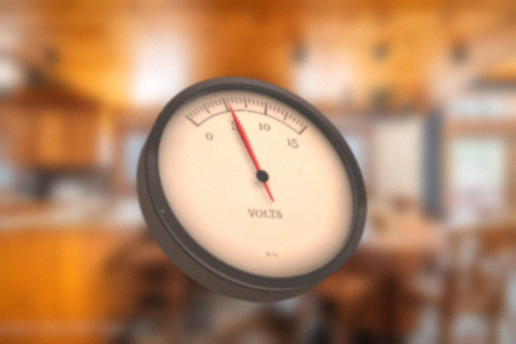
5 V
